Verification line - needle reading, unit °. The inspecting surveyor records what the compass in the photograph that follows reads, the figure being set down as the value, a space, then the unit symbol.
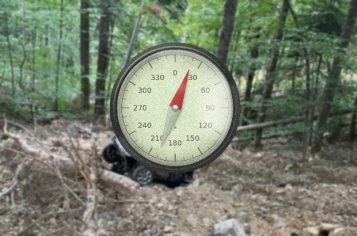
20 °
